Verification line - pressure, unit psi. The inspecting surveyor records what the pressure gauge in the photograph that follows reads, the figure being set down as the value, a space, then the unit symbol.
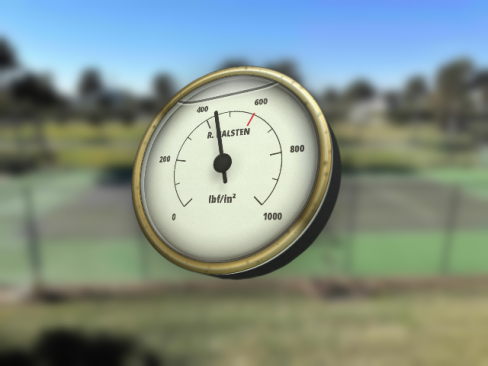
450 psi
